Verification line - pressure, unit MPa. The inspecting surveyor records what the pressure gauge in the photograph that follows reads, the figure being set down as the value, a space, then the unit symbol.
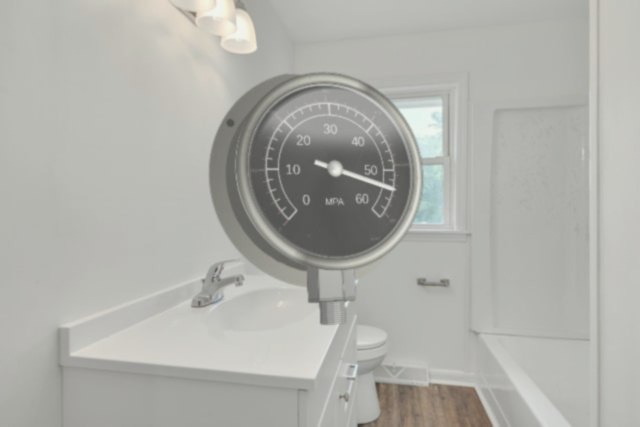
54 MPa
